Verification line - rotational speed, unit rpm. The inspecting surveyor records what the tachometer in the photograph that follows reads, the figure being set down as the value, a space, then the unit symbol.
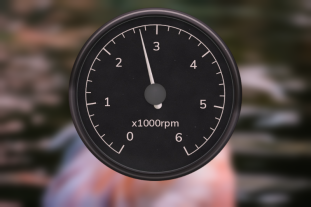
2700 rpm
